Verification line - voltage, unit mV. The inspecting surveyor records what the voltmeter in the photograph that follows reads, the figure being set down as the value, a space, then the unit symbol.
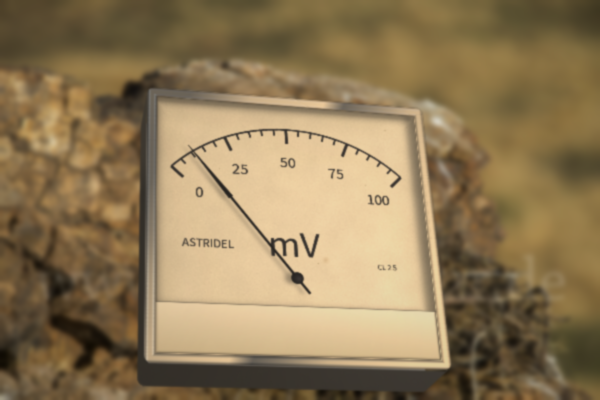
10 mV
